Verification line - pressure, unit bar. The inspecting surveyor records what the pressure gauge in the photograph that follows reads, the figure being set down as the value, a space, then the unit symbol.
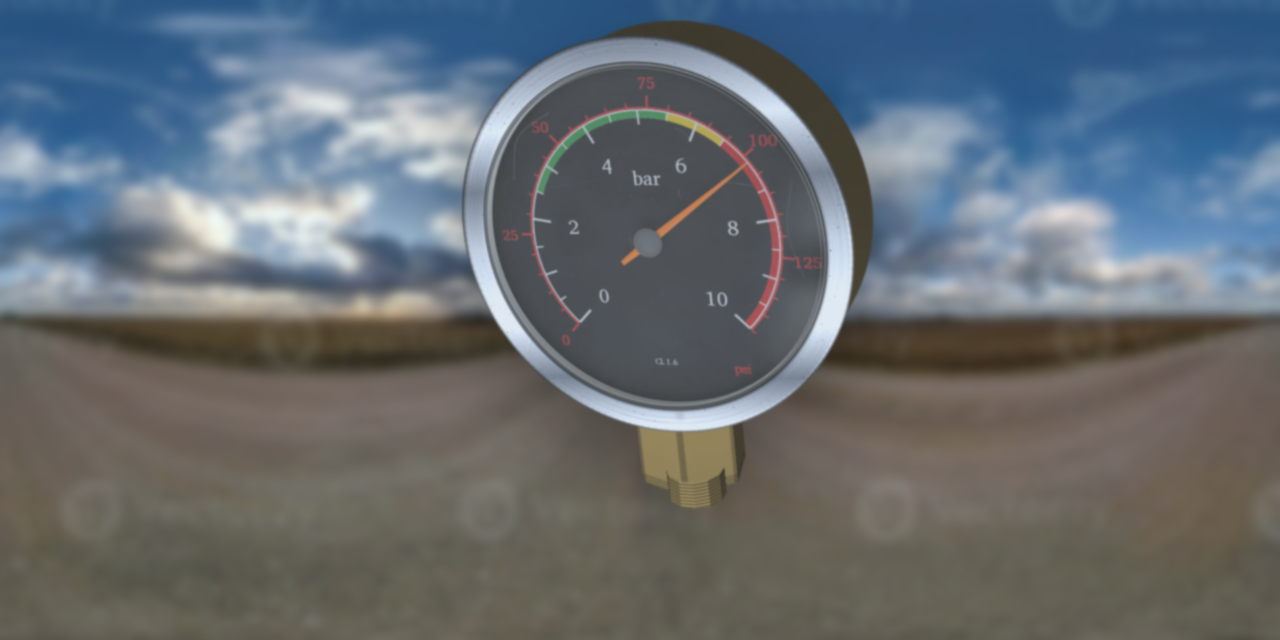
7 bar
